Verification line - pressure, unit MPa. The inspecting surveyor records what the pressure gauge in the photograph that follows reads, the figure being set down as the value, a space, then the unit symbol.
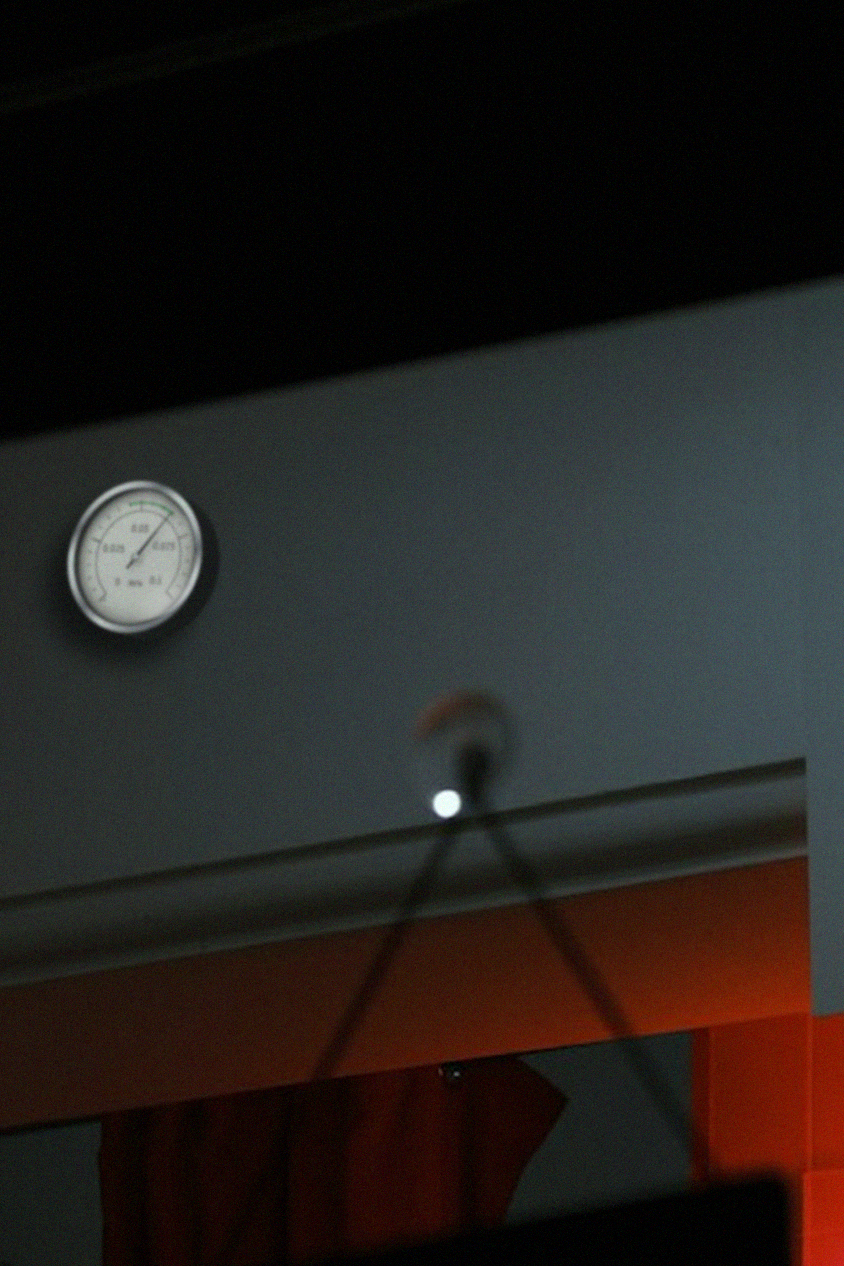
0.065 MPa
